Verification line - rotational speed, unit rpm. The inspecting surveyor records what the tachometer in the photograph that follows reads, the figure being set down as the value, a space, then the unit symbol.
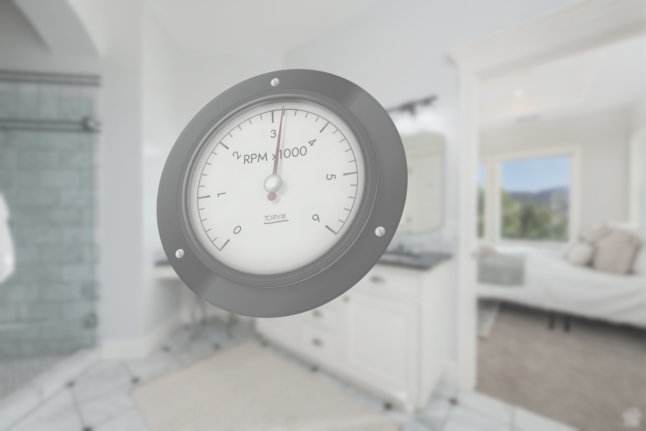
3200 rpm
